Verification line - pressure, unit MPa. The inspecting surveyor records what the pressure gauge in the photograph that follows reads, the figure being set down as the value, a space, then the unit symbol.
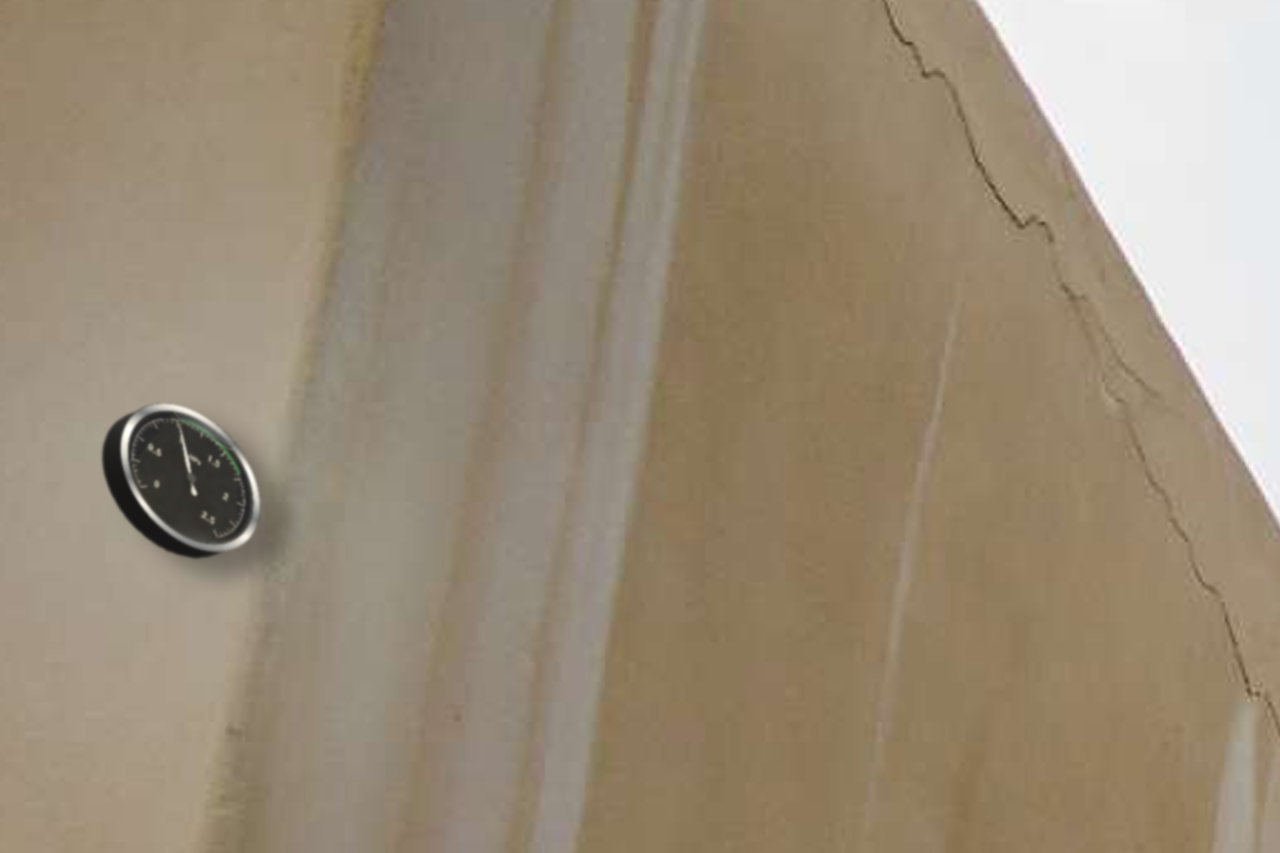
1 MPa
